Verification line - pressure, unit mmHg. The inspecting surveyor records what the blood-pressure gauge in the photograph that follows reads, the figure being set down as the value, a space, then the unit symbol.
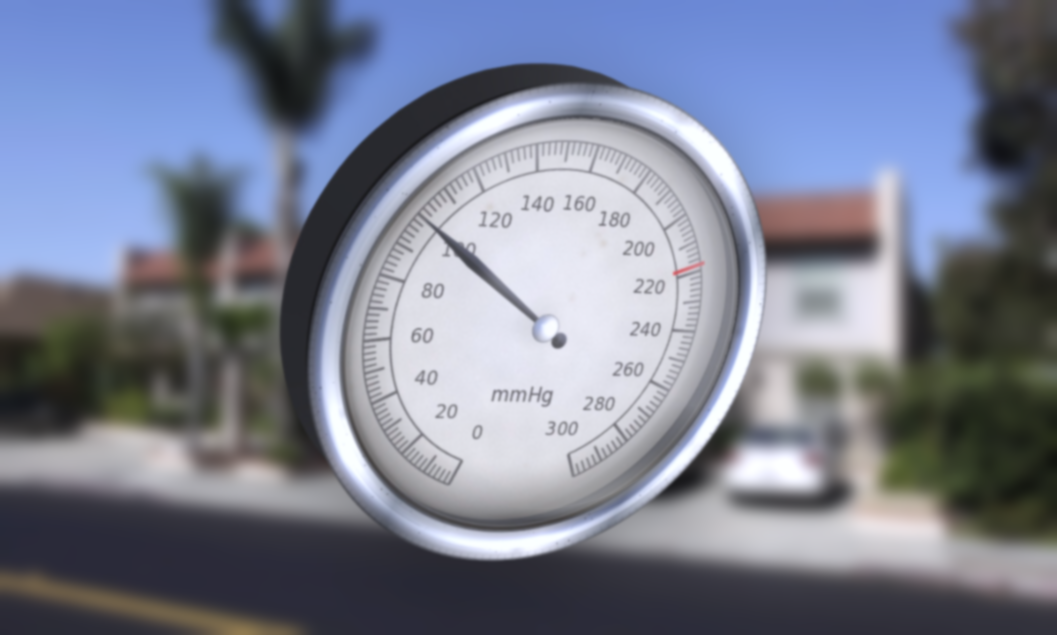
100 mmHg
